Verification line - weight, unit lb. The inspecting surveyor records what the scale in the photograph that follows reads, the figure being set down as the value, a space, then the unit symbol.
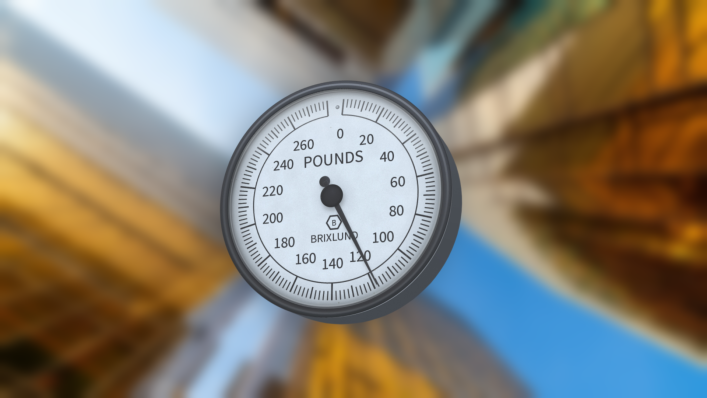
118 lb
